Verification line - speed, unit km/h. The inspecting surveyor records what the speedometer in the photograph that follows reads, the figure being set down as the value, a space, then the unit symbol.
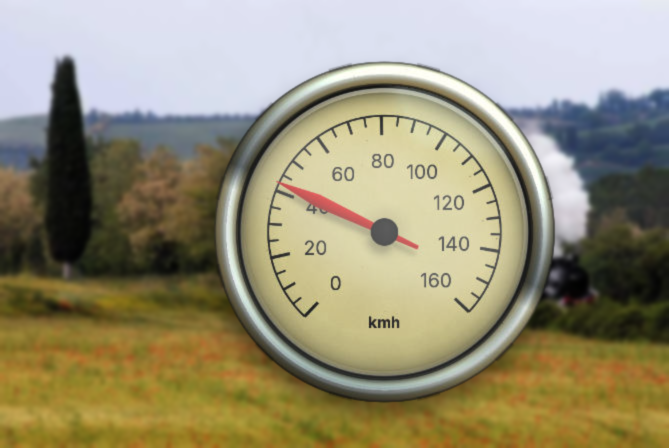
42.5 km/h
